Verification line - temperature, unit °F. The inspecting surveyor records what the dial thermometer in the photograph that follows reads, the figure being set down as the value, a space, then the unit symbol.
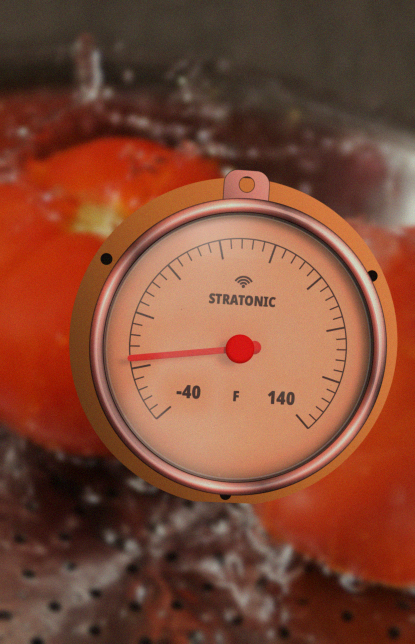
-16 °F
